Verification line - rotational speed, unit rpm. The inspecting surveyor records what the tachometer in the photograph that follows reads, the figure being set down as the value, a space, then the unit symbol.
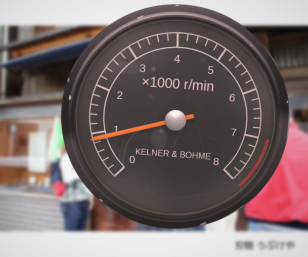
900 rpm
